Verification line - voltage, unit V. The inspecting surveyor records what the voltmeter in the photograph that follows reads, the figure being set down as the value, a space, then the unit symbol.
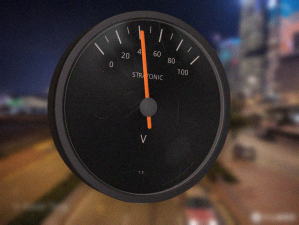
40 V
